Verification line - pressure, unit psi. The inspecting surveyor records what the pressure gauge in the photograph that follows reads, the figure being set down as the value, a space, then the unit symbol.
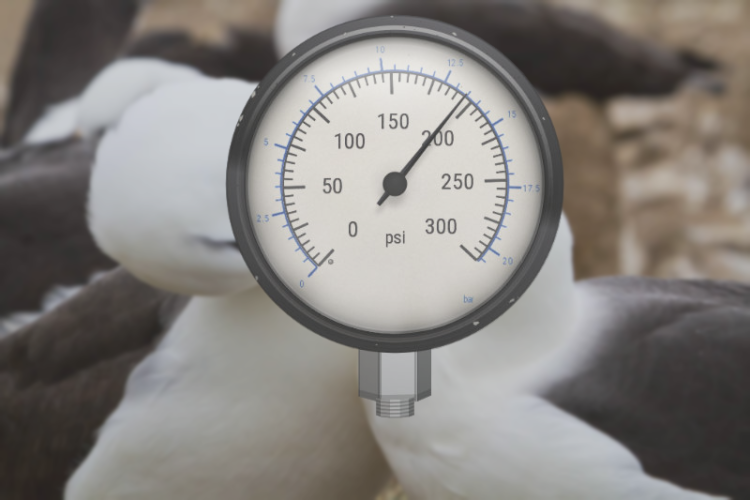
195 psi
